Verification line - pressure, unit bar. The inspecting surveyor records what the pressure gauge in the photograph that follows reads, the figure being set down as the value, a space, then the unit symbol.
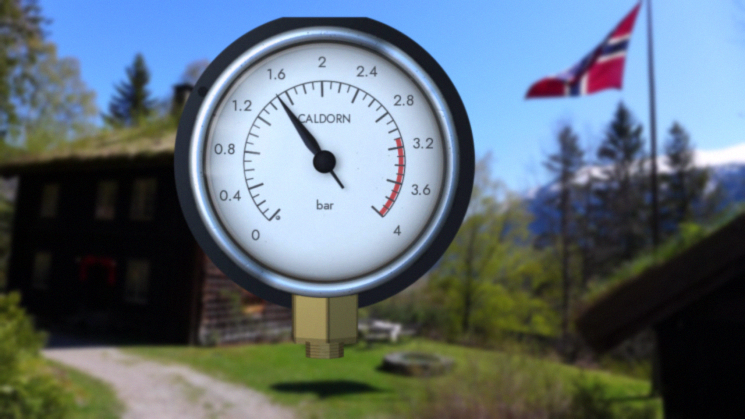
1.5 bar
